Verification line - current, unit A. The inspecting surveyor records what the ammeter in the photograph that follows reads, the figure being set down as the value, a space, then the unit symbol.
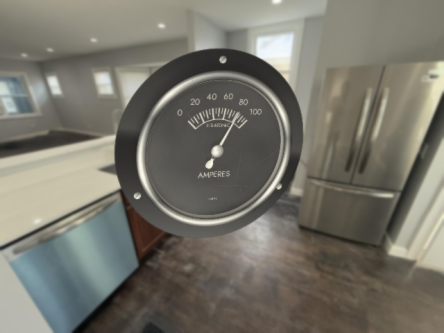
80 A
